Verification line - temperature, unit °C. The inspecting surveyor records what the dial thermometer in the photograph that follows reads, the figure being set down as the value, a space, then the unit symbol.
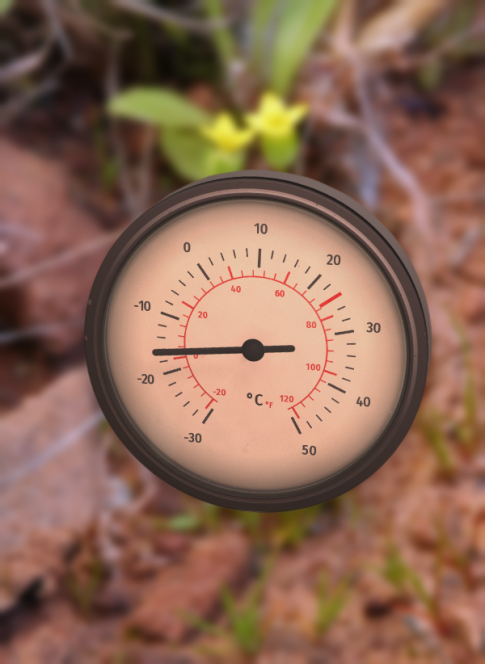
-16 °C
